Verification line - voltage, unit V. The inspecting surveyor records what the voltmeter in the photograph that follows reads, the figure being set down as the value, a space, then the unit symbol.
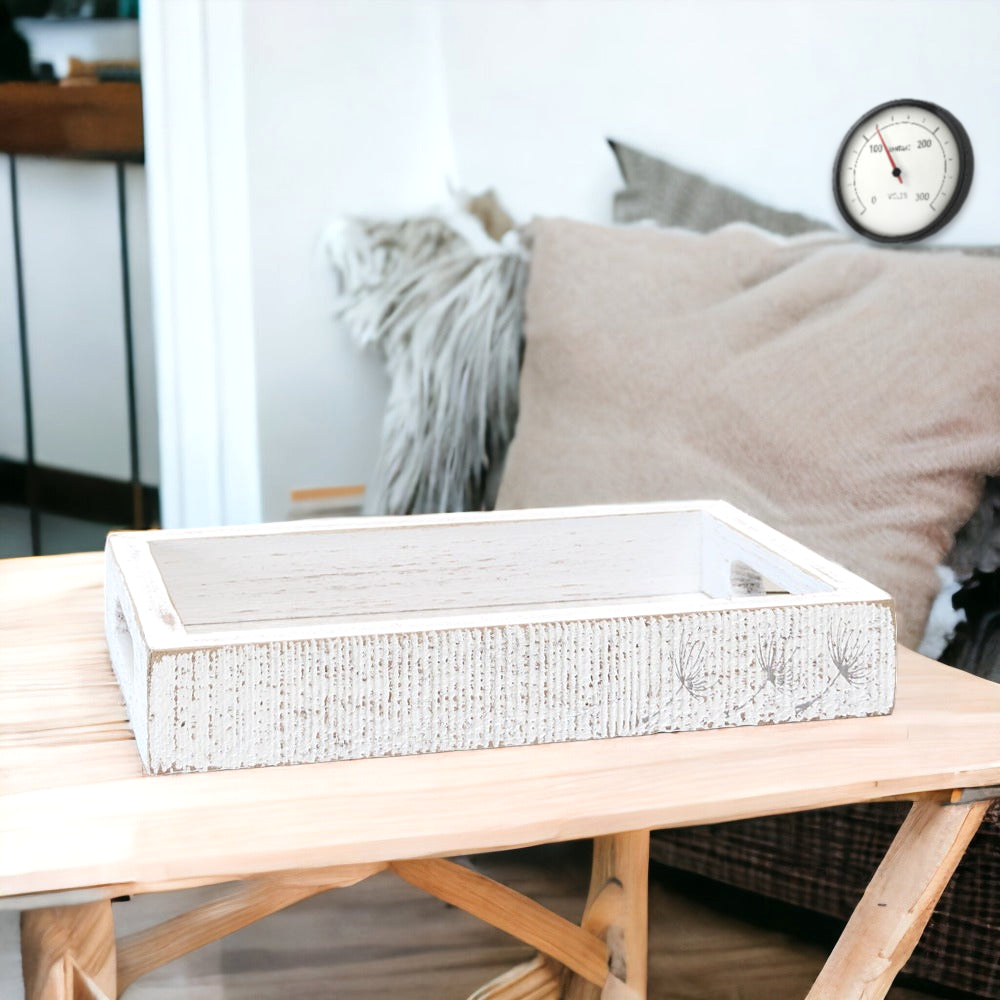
120 V
